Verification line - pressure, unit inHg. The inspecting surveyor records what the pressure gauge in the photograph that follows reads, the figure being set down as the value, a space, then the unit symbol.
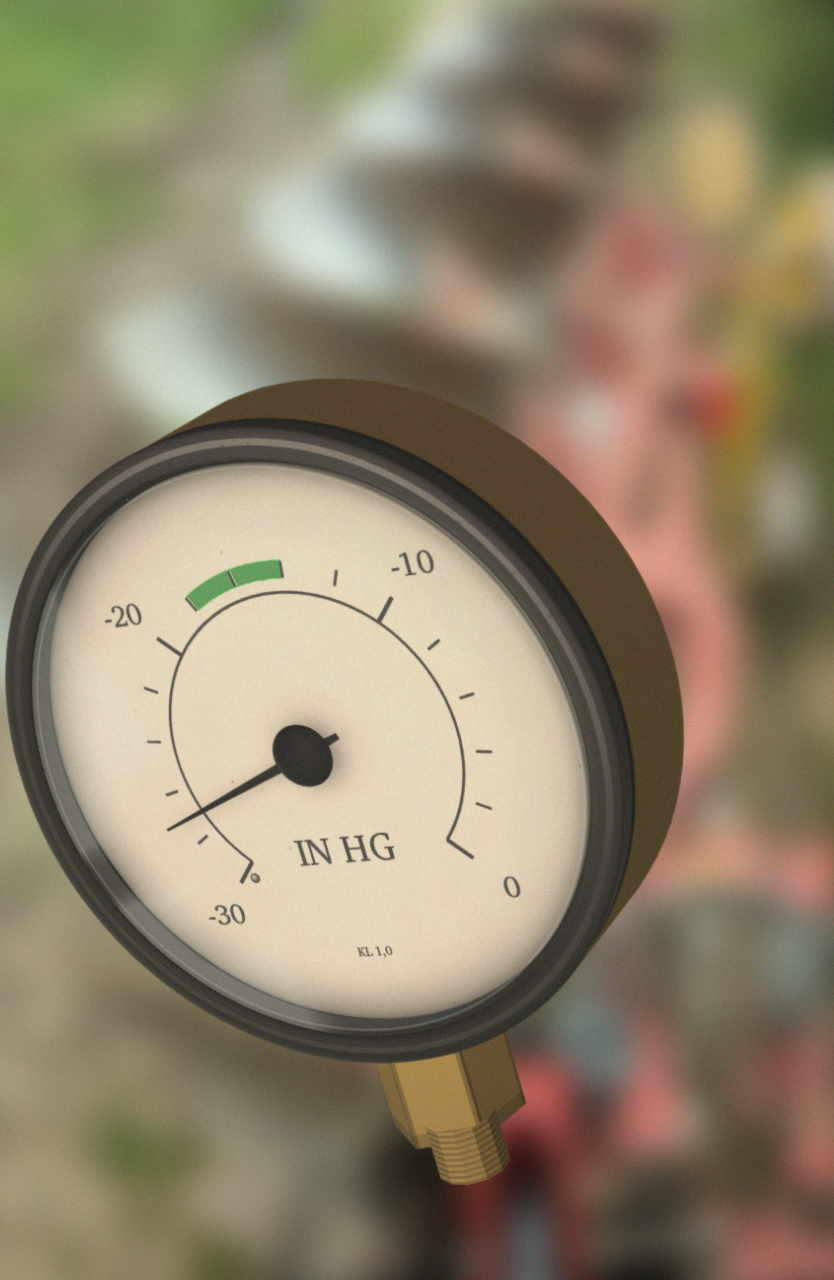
-27 inHg
